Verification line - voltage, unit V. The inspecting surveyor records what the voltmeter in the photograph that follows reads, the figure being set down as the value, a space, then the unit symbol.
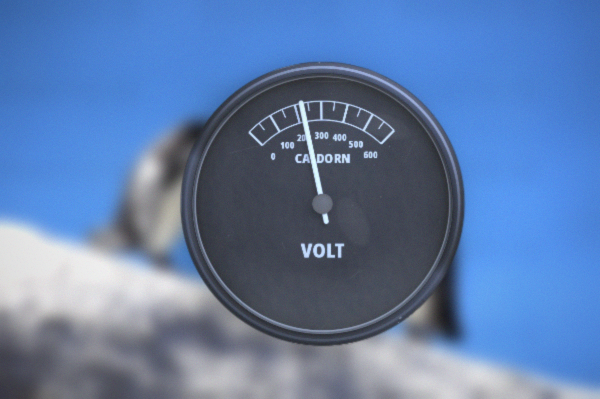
225 V
